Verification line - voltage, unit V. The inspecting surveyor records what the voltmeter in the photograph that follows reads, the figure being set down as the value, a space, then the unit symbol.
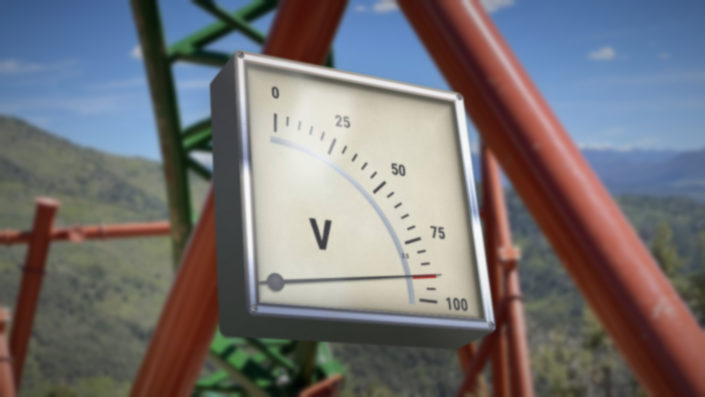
90 V
